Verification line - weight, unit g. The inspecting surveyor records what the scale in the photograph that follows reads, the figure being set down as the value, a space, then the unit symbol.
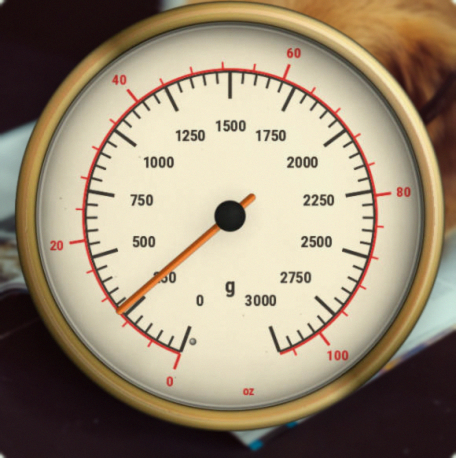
275 g
